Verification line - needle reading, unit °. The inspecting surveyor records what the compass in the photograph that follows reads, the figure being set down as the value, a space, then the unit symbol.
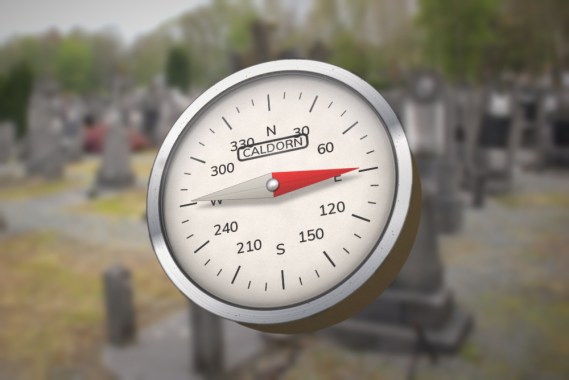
90 °
